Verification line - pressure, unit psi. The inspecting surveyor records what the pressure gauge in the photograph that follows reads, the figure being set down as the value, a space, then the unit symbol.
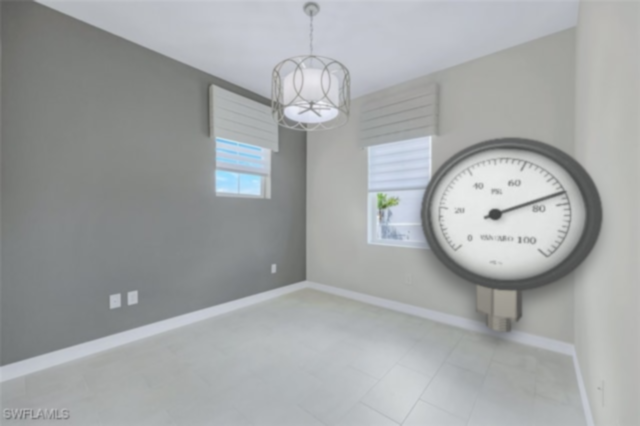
76 psi
